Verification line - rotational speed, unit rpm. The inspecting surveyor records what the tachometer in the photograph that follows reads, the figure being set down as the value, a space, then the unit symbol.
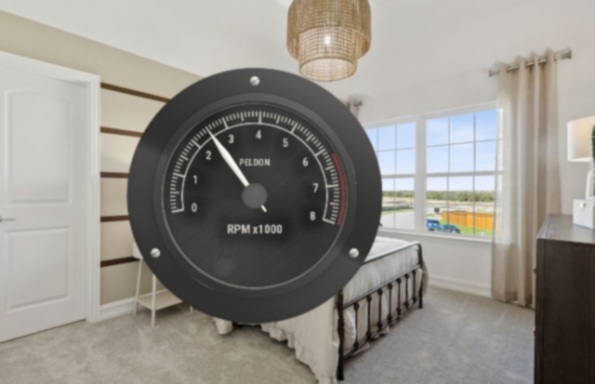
2500 rpm
